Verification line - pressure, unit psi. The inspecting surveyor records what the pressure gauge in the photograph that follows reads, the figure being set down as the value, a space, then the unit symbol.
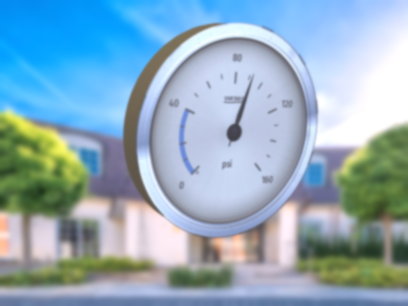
90 psi
